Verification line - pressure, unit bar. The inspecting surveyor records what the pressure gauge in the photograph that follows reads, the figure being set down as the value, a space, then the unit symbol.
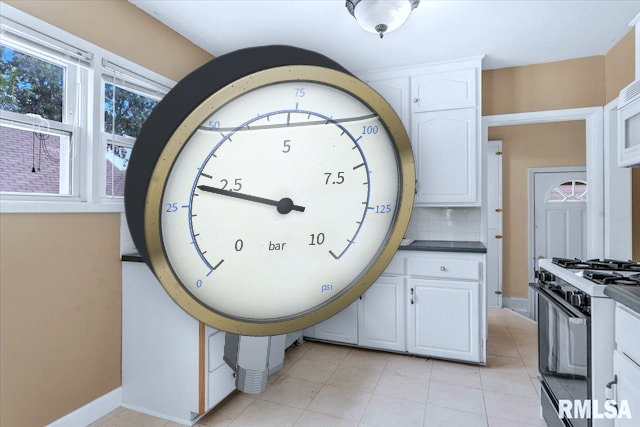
2.25 bar
